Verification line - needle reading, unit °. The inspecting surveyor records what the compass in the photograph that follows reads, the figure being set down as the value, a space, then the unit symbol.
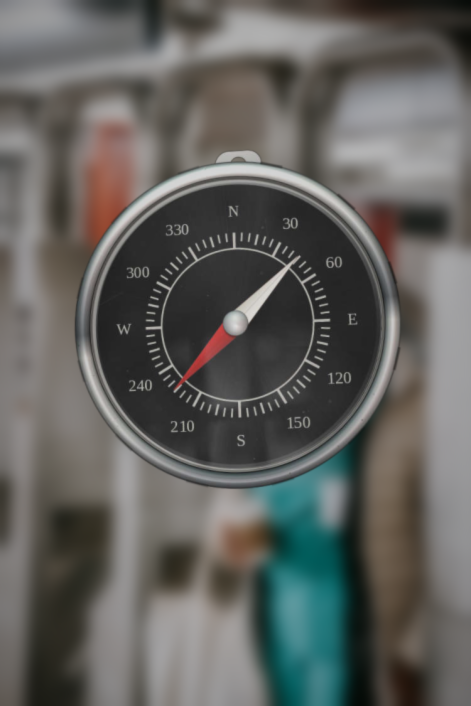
225 °
